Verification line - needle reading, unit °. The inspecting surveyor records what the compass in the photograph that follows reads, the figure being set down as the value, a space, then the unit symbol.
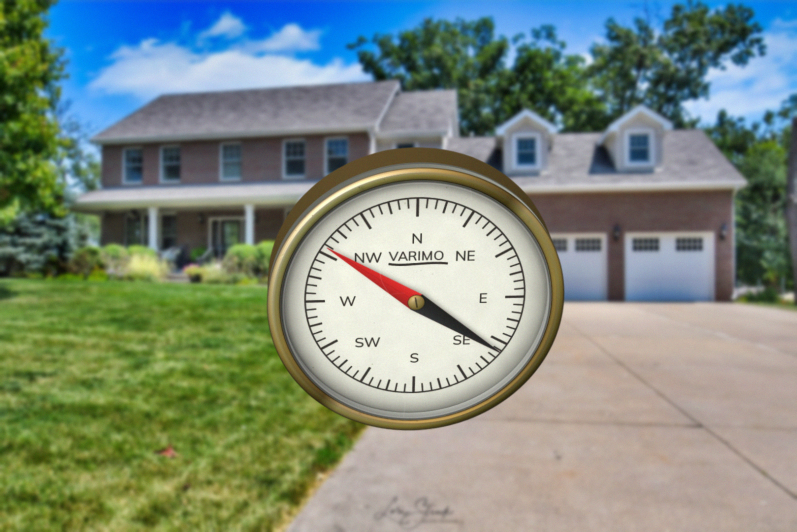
305 °
